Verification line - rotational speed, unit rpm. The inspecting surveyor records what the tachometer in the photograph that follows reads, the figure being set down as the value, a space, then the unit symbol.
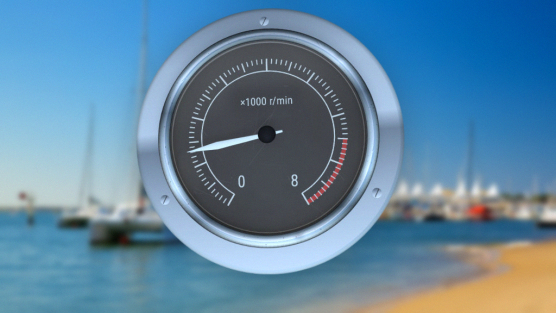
1300 rpm
